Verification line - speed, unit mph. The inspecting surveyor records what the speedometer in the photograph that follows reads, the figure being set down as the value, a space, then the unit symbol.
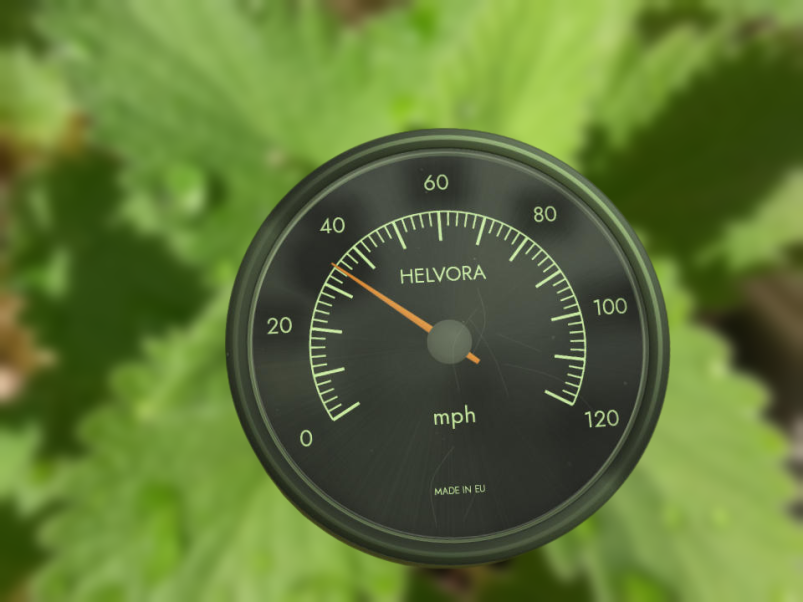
34 mph
